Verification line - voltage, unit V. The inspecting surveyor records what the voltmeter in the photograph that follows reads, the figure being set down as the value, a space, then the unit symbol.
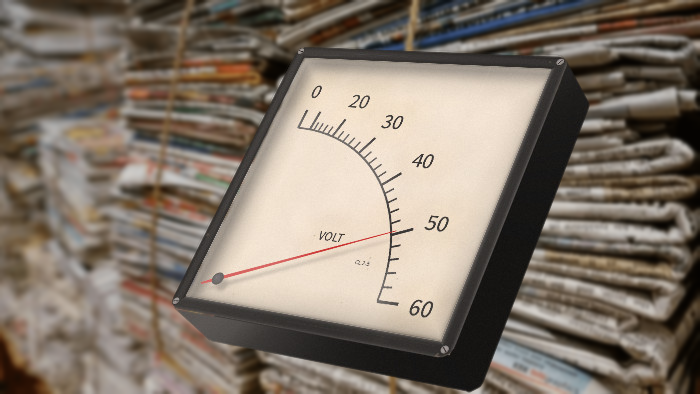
50 V
